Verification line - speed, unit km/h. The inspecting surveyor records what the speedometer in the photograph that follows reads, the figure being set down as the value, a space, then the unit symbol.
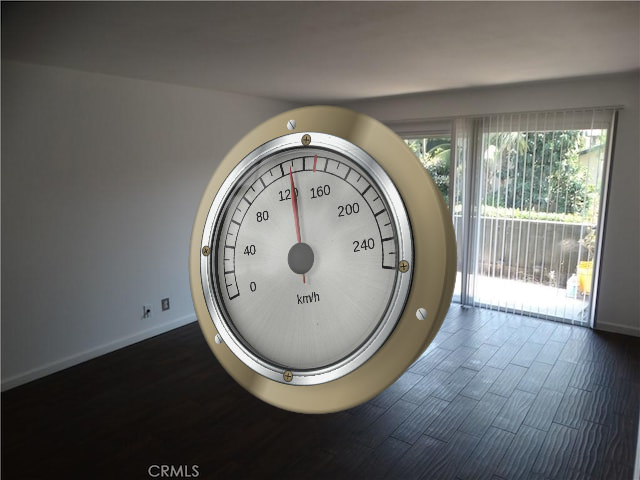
130 km/h
